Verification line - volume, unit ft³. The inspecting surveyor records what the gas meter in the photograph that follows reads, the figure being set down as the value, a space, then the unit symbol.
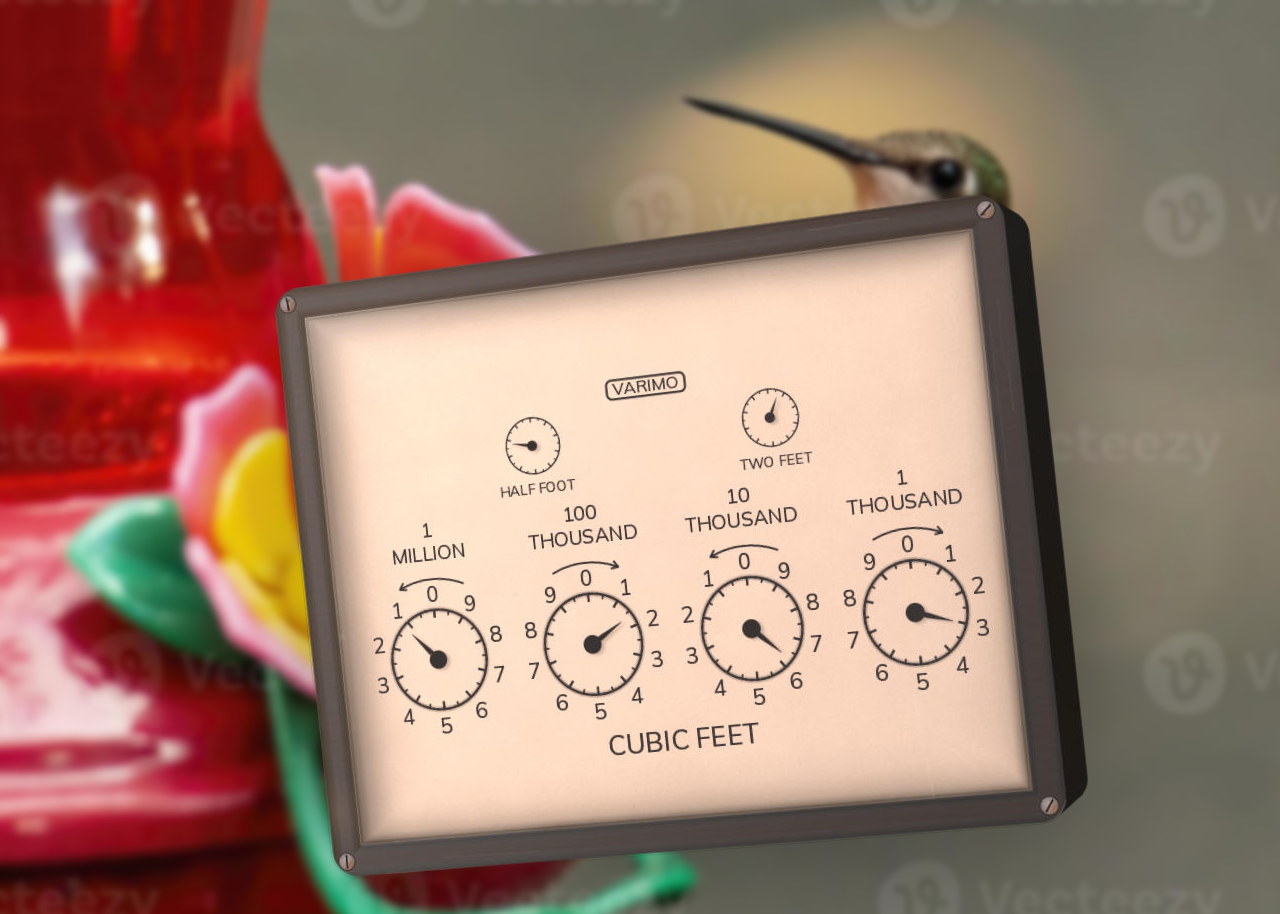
116300 ft³
